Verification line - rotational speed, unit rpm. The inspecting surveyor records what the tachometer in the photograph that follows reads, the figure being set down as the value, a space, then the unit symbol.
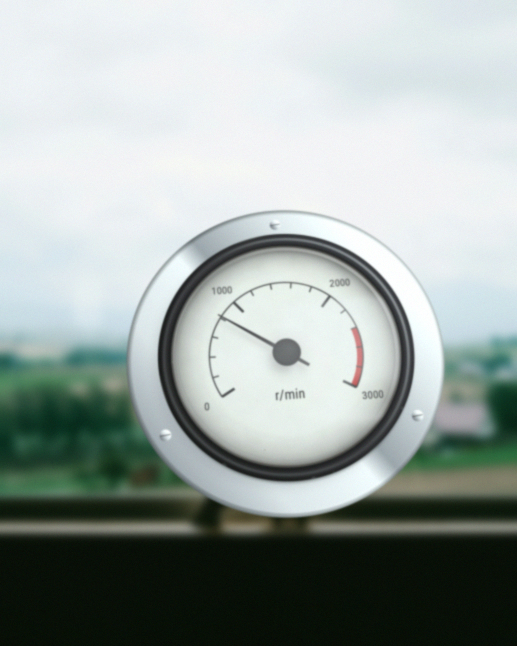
800 rpm
